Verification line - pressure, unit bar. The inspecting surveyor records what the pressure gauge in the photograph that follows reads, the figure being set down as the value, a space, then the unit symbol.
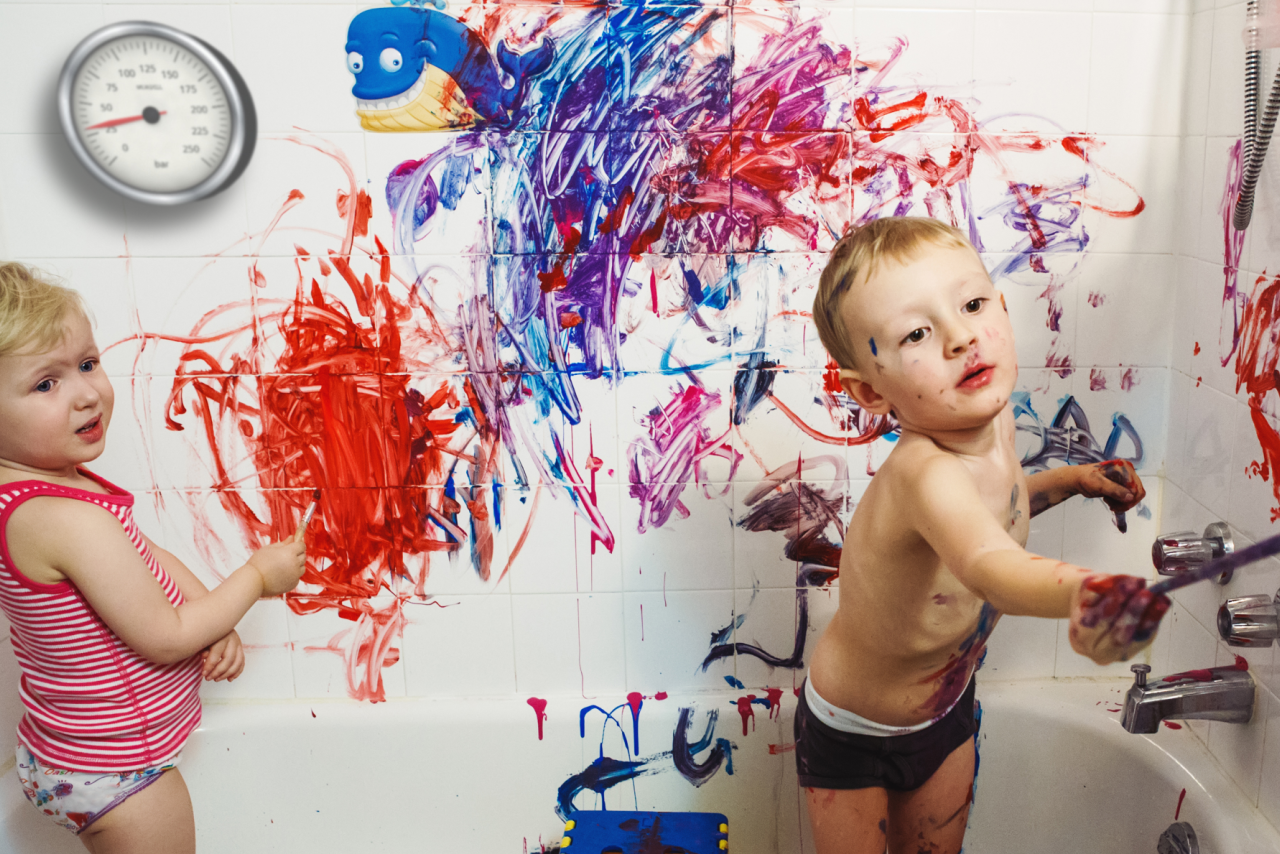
30 bar
